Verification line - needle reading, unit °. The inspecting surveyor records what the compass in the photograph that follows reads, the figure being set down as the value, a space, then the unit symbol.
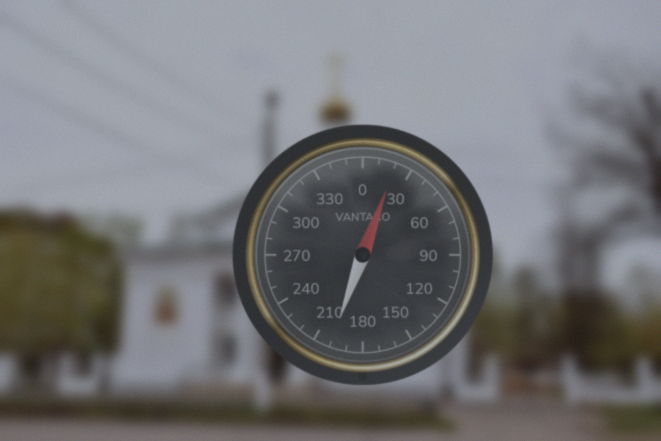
20 °
